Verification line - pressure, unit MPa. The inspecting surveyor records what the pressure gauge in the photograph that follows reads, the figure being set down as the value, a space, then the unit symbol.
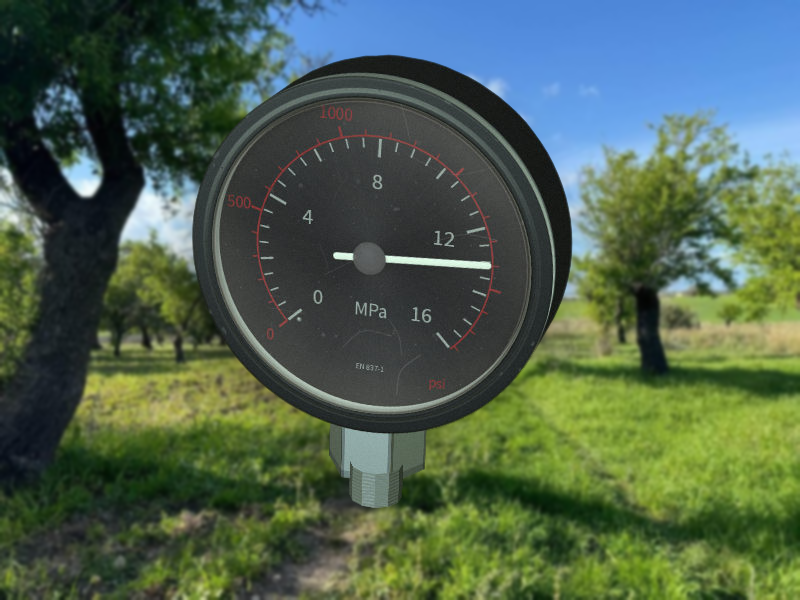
13 MPa
